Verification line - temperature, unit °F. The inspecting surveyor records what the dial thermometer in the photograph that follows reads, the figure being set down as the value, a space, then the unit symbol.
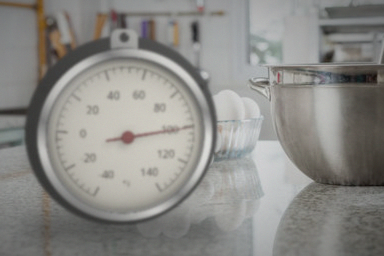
100 °F
